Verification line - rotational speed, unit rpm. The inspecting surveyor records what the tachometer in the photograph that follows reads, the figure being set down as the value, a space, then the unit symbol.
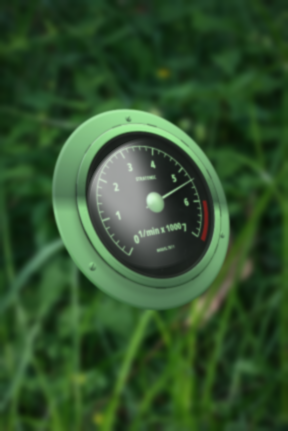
5400 rpm
